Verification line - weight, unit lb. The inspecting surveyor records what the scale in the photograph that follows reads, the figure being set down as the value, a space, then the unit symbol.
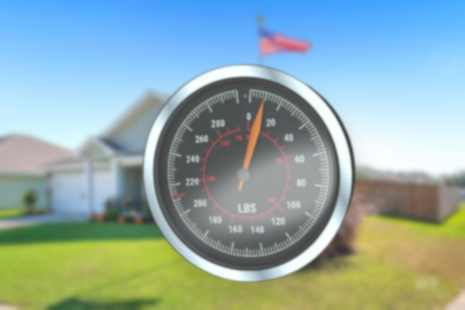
10 lb
